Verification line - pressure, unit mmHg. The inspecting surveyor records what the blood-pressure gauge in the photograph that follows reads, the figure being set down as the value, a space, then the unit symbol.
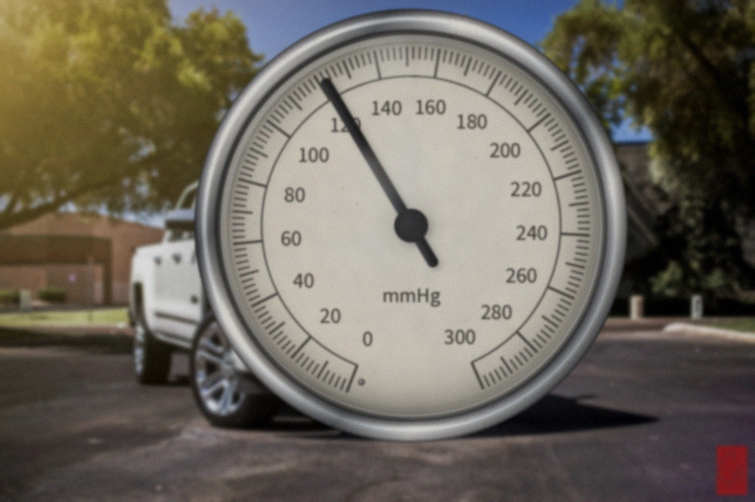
122 mmHg
